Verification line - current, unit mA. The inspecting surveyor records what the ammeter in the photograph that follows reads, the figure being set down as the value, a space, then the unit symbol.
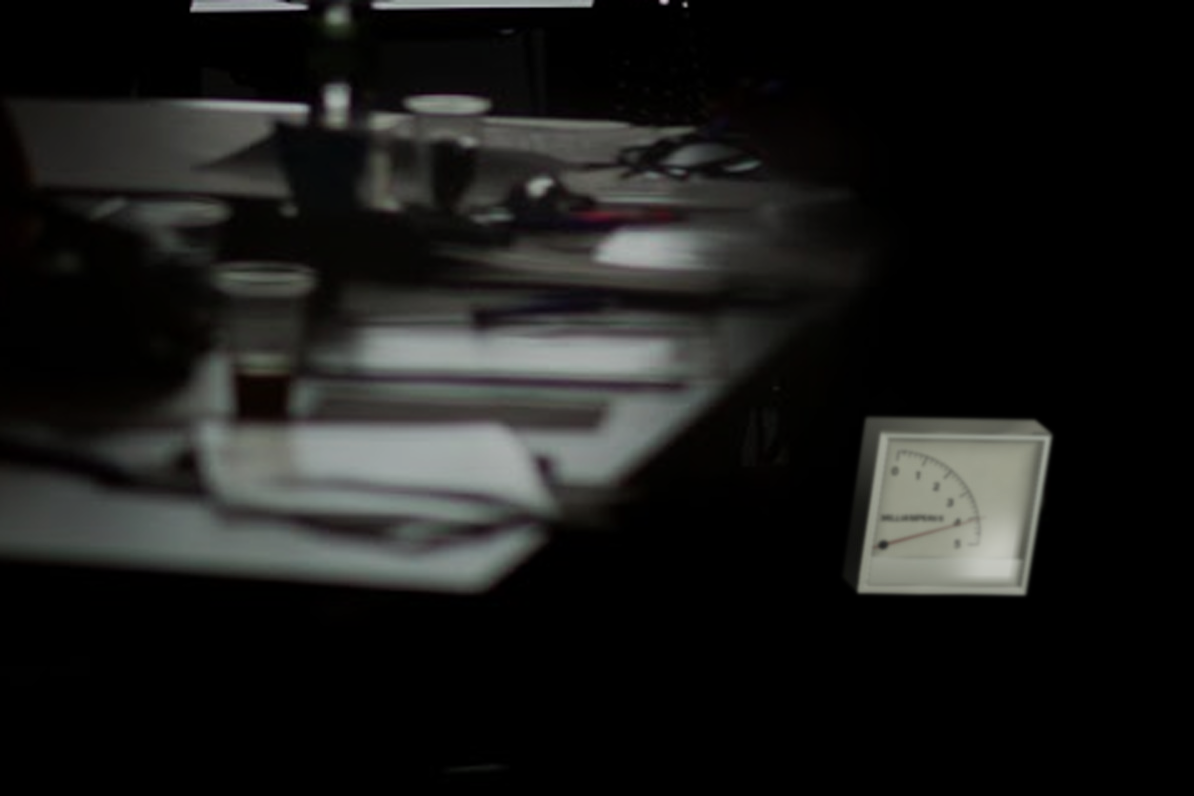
4 mA
